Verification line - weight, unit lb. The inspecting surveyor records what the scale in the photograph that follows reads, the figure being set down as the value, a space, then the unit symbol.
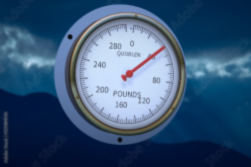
40 lb
